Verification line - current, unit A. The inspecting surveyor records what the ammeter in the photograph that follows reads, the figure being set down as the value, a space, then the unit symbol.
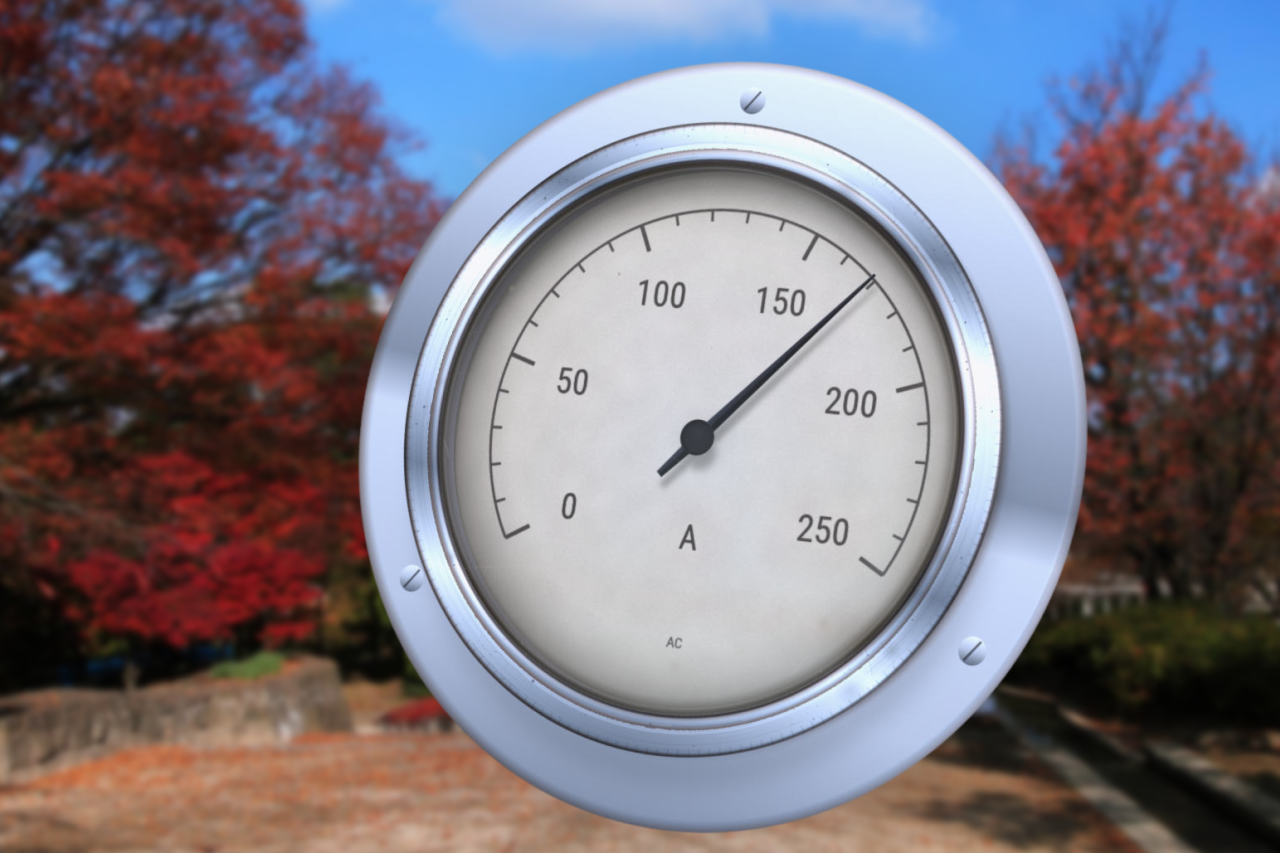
170 A
